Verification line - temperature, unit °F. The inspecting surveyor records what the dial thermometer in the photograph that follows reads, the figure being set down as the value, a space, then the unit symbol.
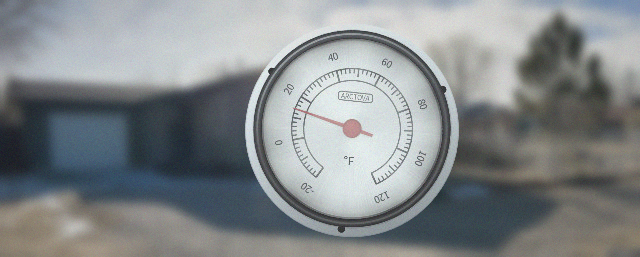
14 °F
